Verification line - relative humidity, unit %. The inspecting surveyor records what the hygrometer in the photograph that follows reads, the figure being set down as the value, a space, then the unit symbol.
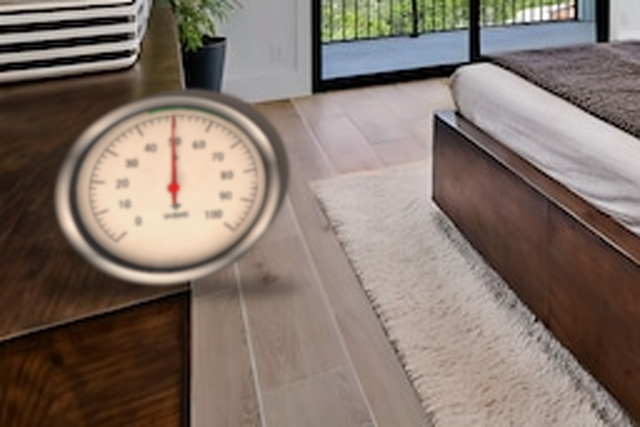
50 %
